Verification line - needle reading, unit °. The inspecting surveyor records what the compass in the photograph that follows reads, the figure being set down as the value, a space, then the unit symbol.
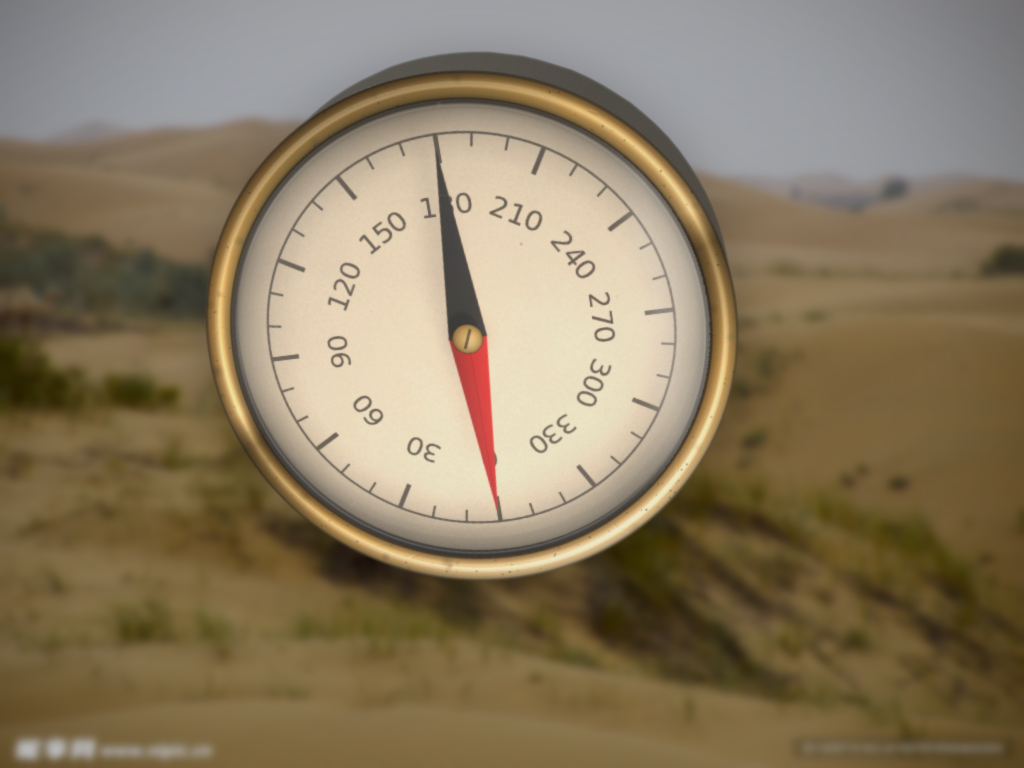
0 °
